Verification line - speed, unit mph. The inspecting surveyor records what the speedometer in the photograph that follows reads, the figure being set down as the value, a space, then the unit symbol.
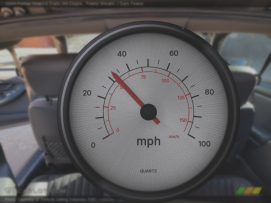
32.5 mph
